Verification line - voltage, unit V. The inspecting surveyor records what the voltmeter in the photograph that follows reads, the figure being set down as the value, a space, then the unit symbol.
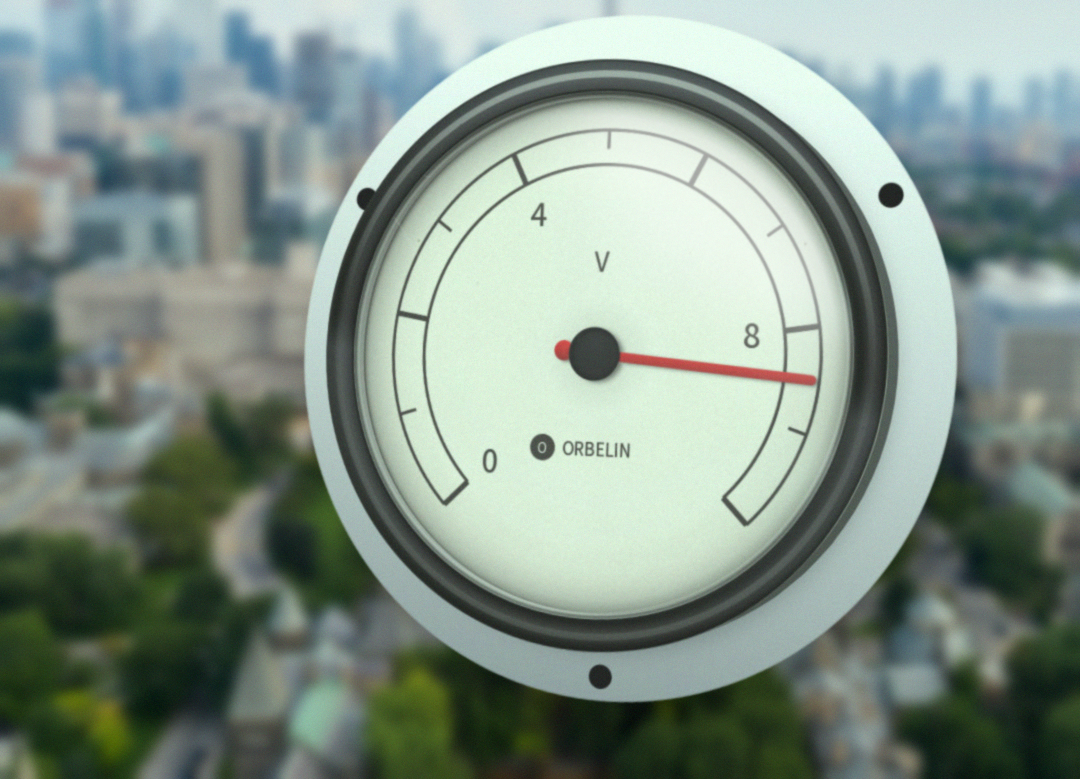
8.5 V
